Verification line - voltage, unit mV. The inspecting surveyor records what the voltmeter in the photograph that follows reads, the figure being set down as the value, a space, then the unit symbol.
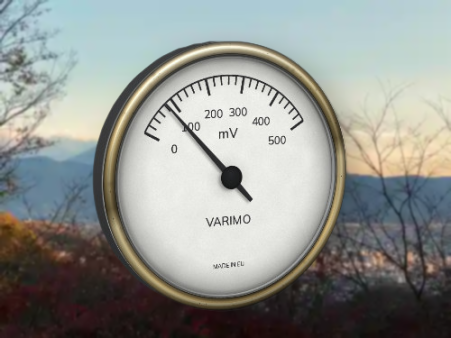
80 mV
